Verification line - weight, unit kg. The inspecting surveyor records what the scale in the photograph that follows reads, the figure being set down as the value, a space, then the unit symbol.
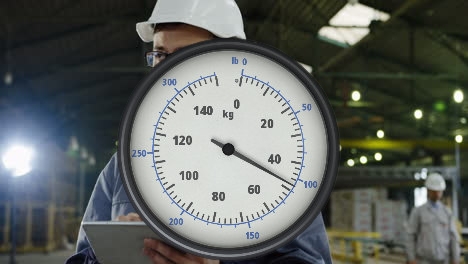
48 kg
